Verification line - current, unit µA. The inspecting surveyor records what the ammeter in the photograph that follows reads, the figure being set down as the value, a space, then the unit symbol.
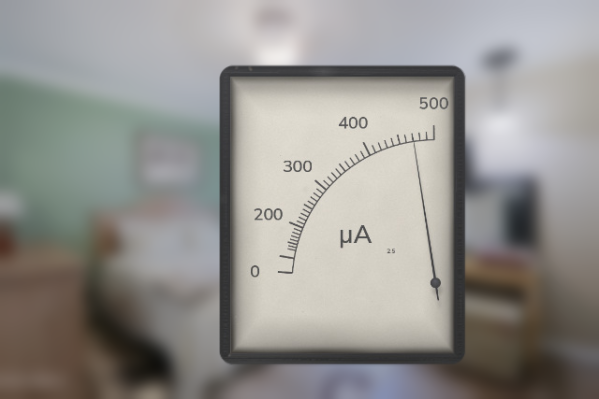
470 µA
